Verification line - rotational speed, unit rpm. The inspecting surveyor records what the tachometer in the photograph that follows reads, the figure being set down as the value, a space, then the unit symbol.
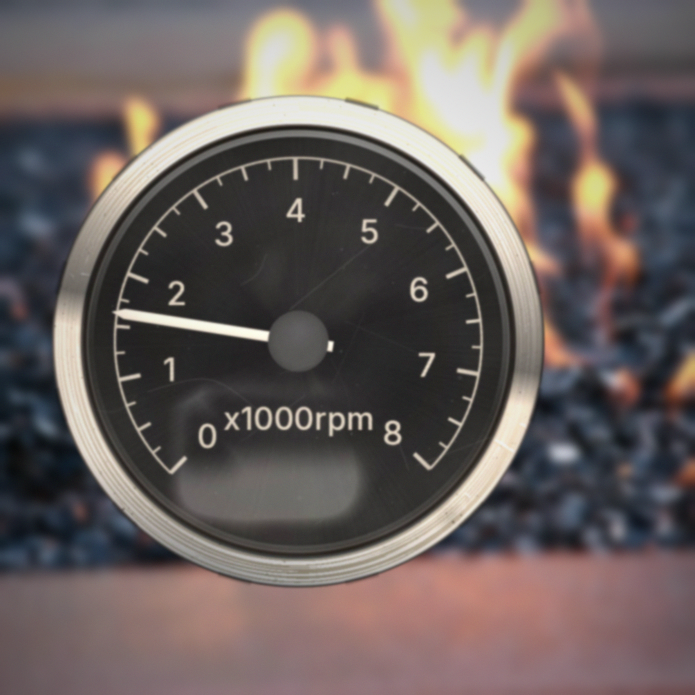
1625 rpm
